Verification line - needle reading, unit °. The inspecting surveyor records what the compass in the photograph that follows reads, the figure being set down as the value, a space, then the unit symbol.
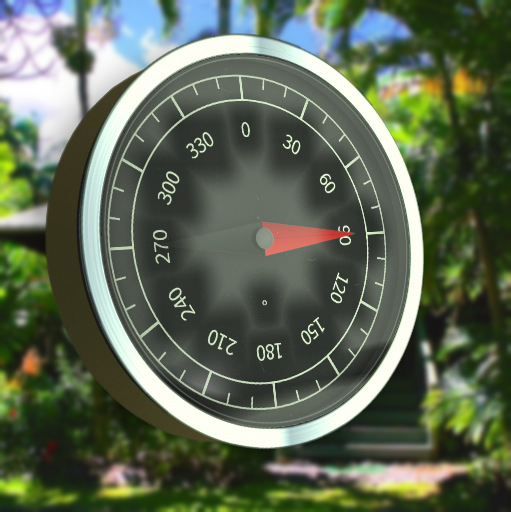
90 °
